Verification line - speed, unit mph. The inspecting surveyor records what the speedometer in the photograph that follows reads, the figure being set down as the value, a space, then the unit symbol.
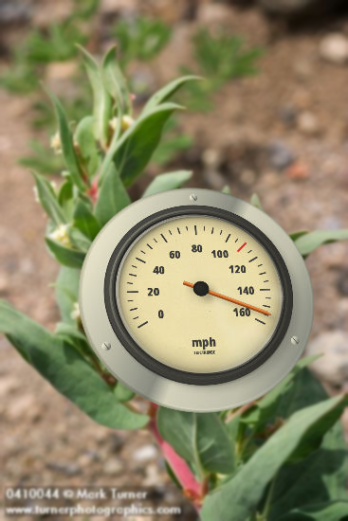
155 mph
